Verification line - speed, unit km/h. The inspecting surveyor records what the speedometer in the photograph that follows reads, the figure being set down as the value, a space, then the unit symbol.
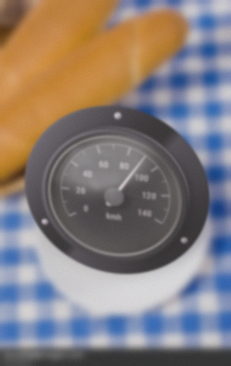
90 km/h
